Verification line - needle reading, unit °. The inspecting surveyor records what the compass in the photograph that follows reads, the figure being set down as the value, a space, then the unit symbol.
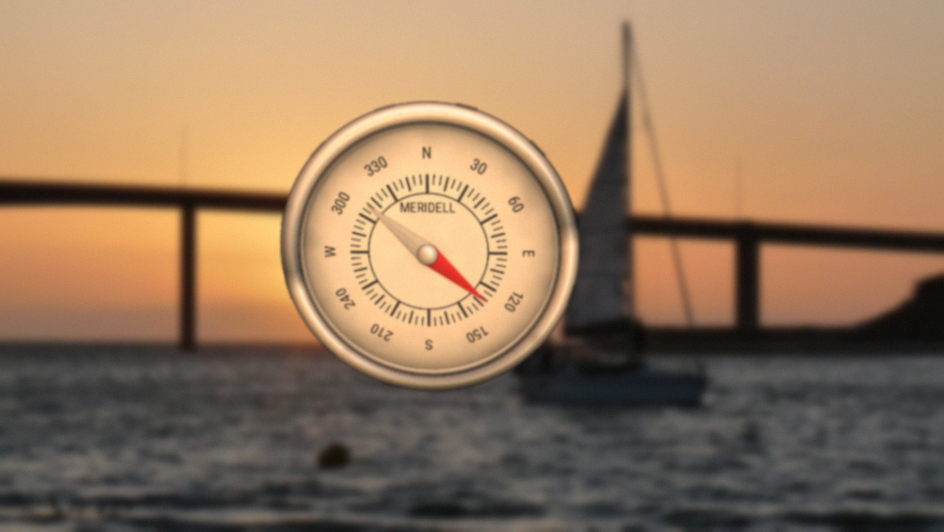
130 °
